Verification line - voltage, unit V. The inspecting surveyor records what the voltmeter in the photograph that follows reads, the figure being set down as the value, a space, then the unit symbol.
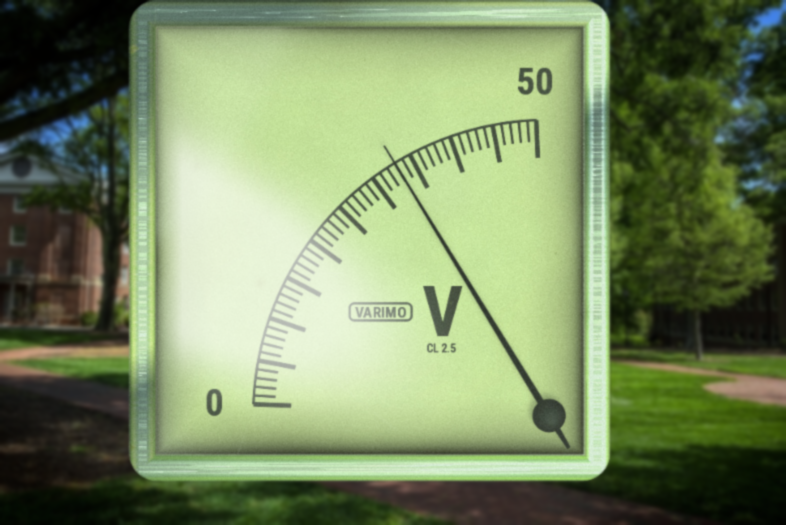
33 V
